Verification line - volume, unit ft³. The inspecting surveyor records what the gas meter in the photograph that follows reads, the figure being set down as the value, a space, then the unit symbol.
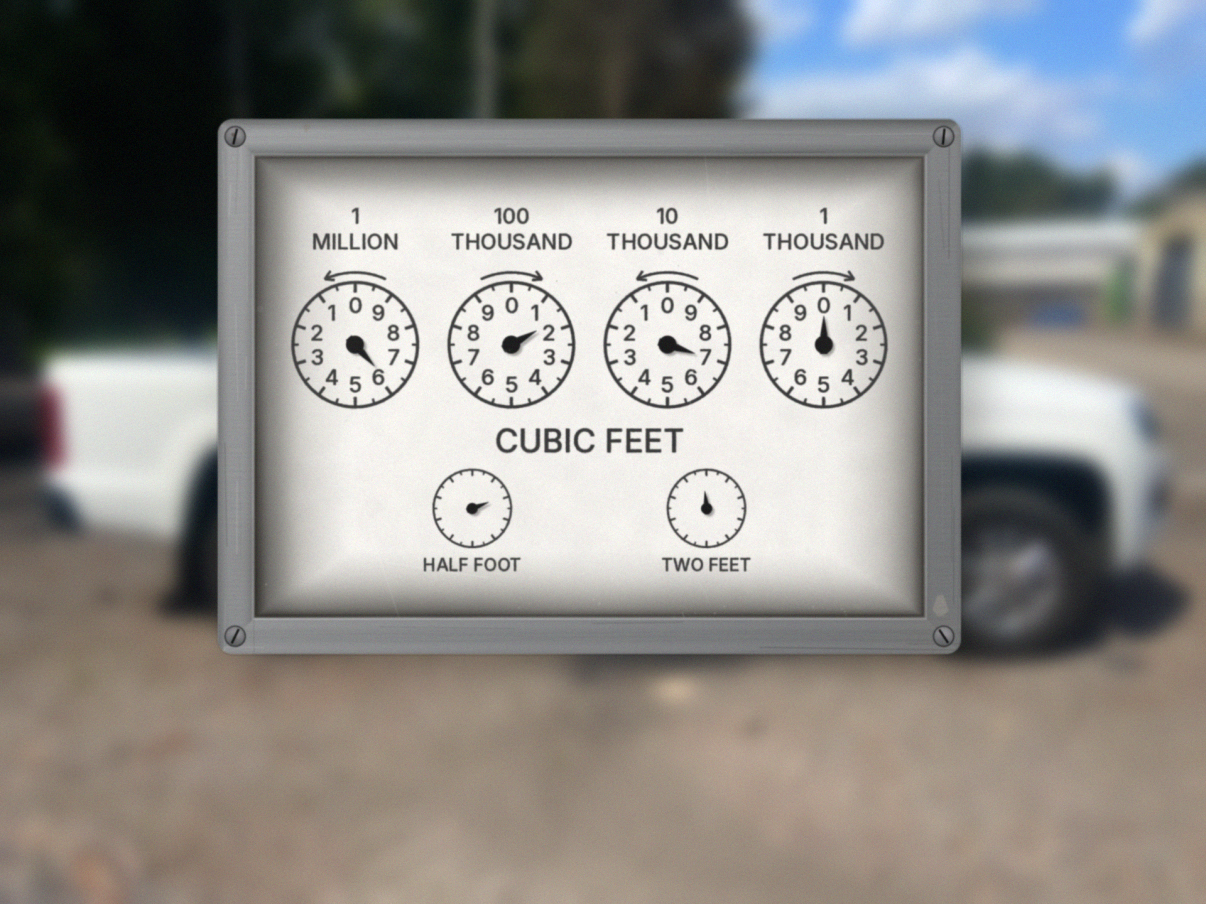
617000 ft³
